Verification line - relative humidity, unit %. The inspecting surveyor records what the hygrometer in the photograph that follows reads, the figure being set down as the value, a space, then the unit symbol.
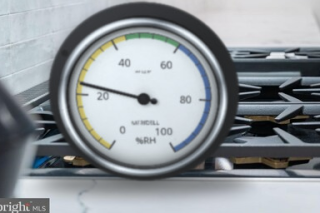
24 %
